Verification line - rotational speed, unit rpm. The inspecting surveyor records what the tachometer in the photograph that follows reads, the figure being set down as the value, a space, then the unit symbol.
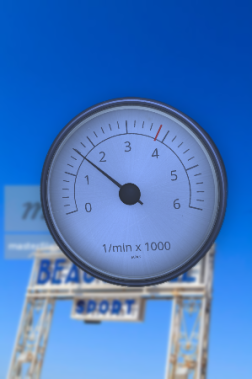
1600 rpm
